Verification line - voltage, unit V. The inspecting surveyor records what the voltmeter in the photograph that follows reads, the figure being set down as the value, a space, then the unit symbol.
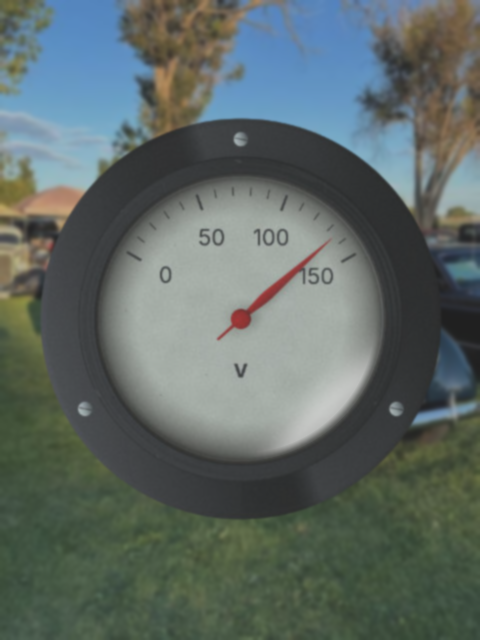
135 V
